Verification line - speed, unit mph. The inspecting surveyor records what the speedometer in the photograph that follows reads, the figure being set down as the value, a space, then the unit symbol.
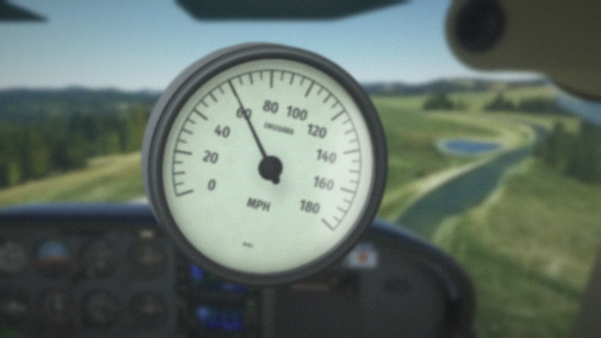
60 mph
